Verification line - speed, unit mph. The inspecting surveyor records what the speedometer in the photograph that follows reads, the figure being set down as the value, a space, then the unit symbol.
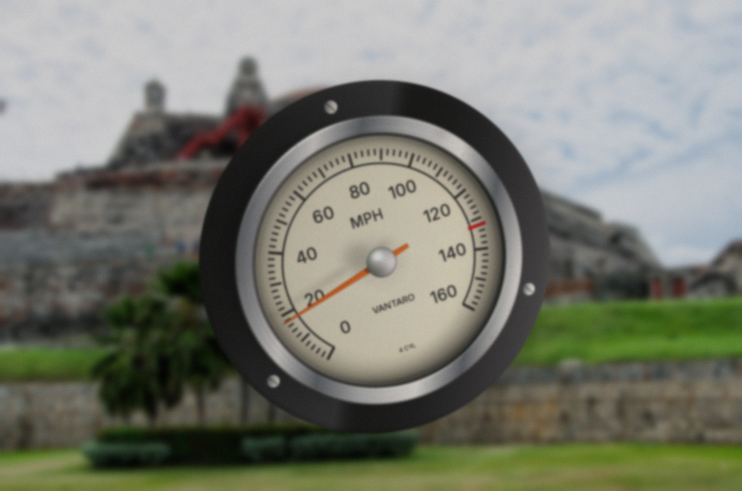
18 mph
